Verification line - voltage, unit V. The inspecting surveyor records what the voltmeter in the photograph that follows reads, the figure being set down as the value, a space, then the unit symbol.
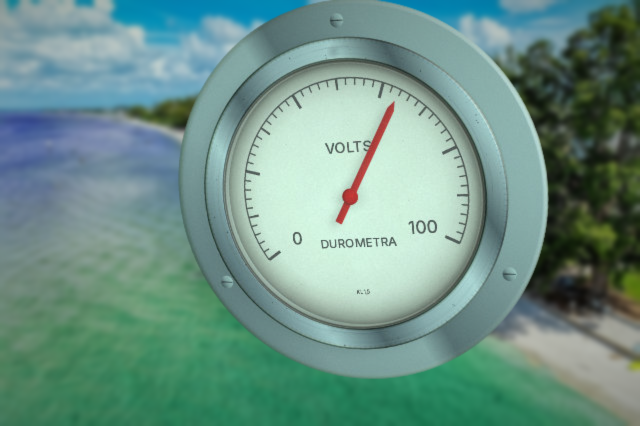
64 V
